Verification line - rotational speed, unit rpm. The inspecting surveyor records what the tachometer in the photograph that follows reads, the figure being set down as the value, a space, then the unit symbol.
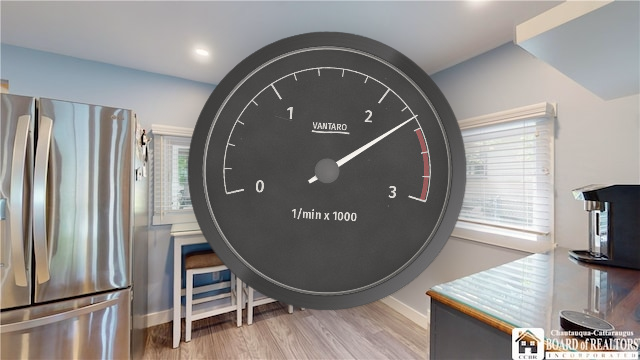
2300 rpm
